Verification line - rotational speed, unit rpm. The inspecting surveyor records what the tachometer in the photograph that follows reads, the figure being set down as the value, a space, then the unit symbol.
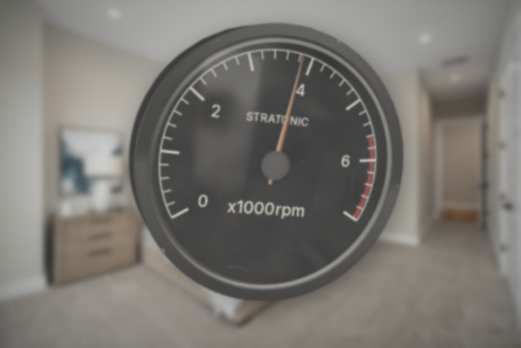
3800 rpm
